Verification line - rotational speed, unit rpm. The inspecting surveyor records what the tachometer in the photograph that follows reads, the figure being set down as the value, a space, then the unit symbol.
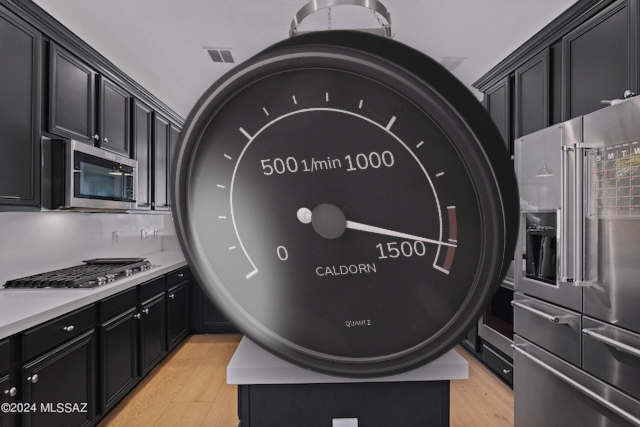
1400 rpm
